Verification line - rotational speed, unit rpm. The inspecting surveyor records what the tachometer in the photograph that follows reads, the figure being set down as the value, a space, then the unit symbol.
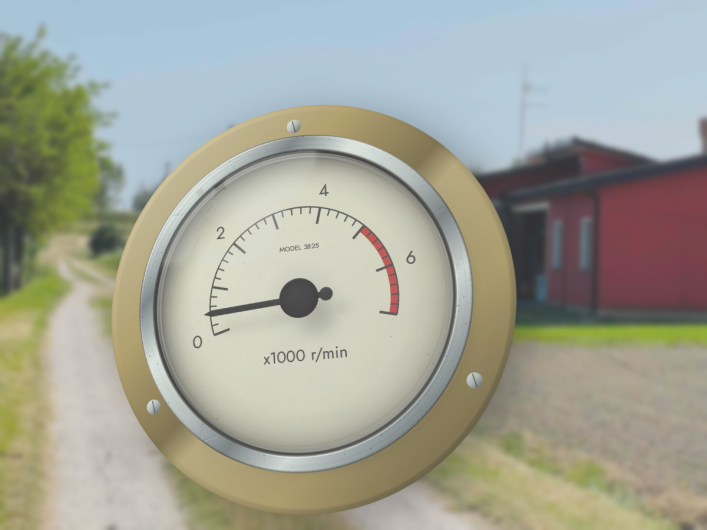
400 rpm
